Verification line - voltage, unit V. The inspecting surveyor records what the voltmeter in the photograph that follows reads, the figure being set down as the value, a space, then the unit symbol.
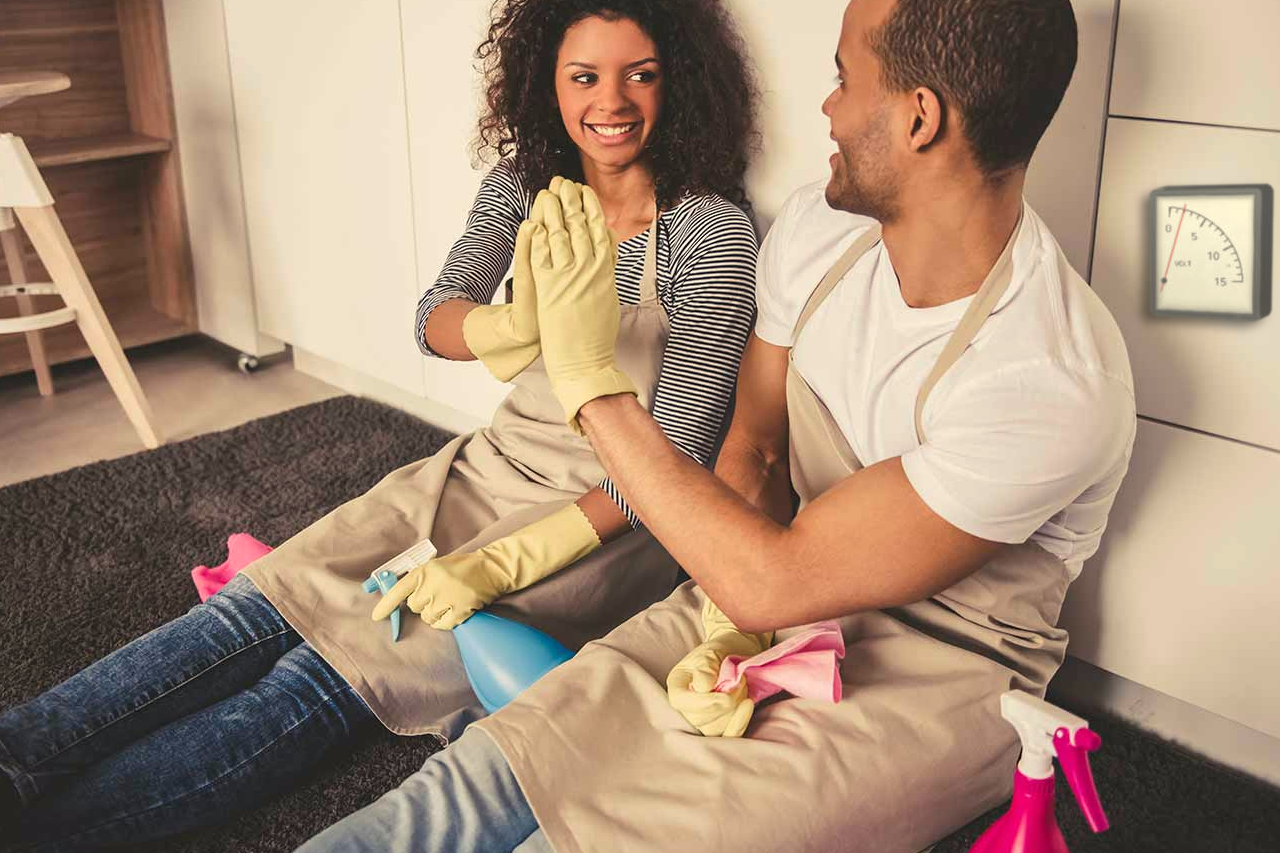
2 V
